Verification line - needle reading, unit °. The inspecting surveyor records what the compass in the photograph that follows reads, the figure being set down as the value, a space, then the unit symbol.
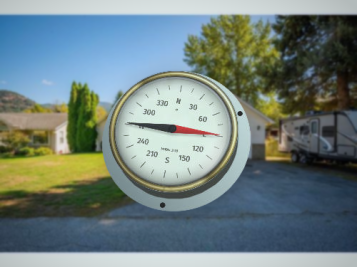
90 °
